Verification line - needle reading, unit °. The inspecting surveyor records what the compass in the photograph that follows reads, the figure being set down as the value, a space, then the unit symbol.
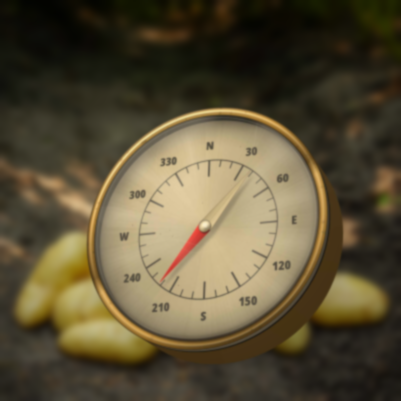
220 °
